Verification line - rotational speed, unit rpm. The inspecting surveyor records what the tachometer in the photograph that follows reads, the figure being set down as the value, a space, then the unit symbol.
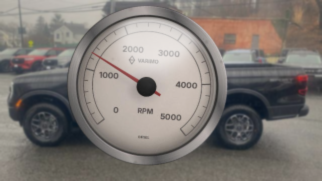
1300 rpm
